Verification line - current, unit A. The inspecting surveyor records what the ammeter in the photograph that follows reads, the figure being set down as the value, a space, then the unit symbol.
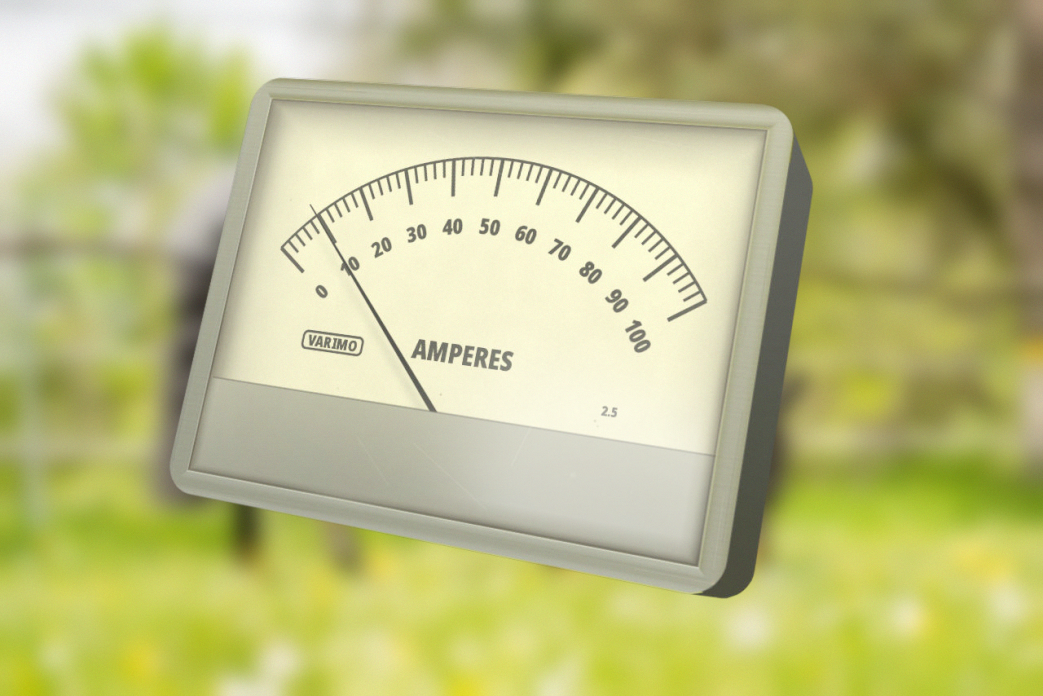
10 A
